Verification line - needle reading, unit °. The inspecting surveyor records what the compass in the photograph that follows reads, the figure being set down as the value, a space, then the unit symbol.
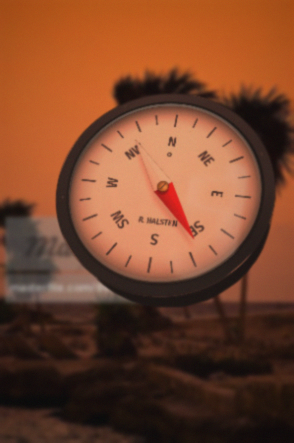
142.5 °
